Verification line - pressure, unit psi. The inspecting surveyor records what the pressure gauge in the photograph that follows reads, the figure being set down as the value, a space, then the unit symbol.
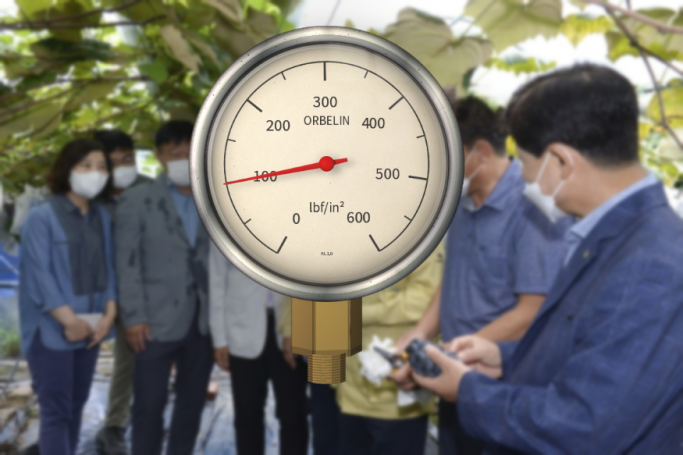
100 psi
